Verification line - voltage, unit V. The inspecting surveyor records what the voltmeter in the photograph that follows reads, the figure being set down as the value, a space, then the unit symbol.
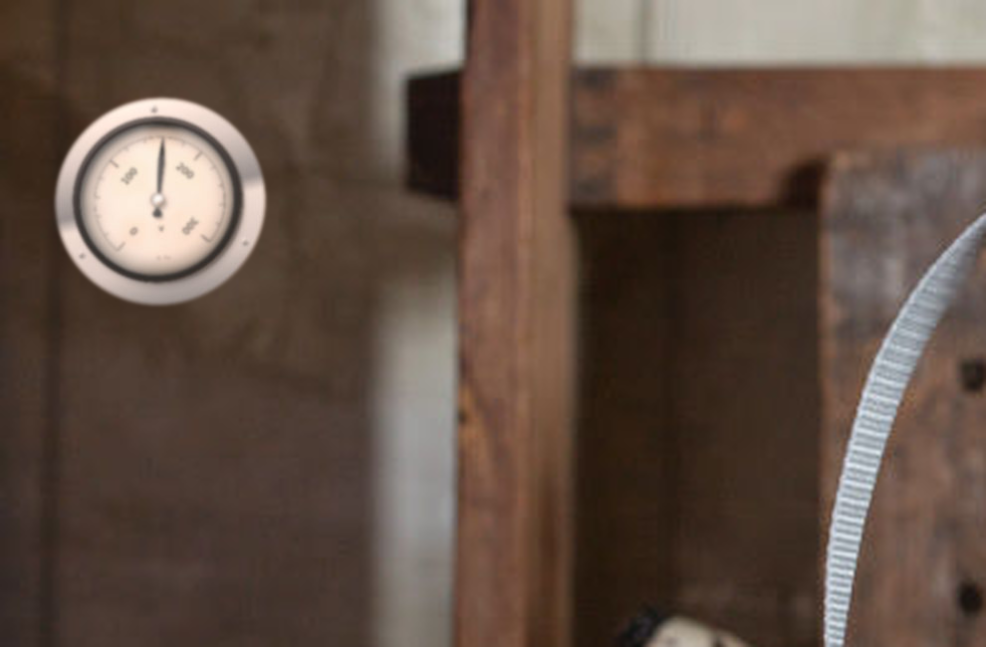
160 V
